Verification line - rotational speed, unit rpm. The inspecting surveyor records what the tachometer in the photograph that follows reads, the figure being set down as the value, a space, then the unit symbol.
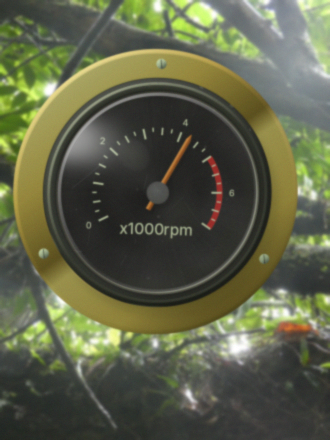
4250 rpm
